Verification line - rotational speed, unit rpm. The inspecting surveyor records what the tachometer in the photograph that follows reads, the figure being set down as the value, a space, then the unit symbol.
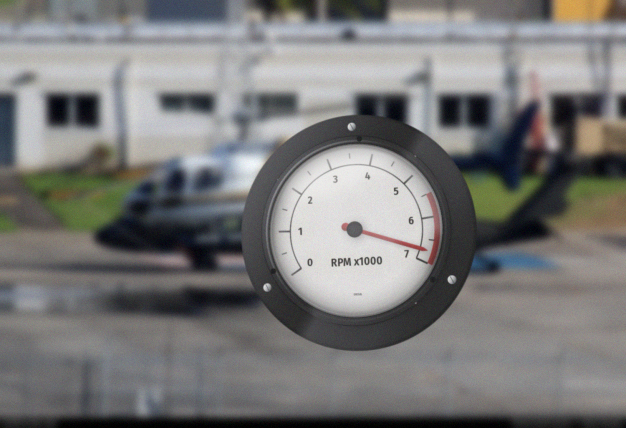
6750 rpm
